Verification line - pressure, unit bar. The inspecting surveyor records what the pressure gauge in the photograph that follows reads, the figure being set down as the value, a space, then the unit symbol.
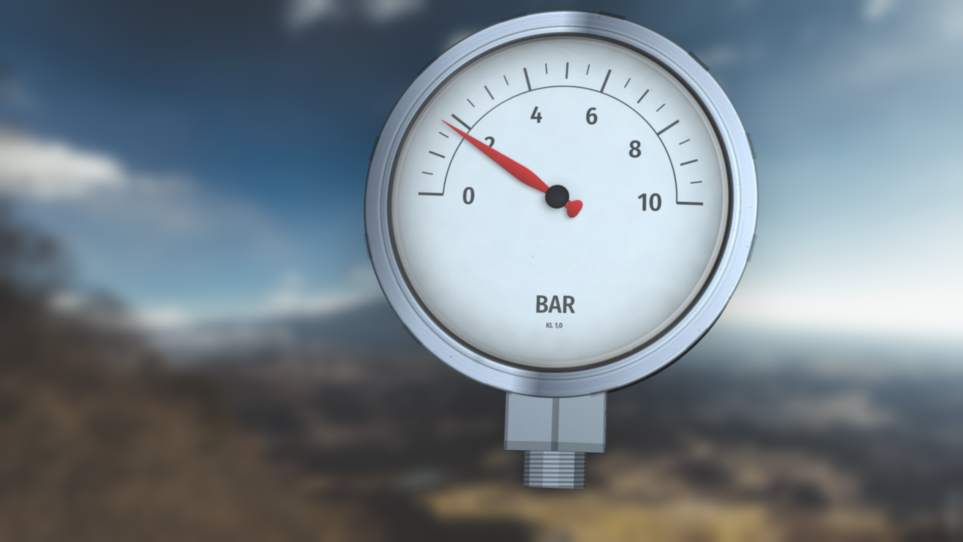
1.75 bar
